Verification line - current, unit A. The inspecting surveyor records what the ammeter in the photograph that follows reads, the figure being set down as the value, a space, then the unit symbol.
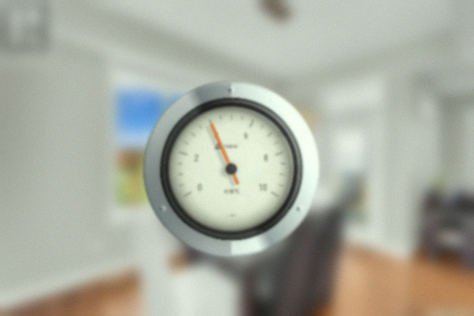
4 A
